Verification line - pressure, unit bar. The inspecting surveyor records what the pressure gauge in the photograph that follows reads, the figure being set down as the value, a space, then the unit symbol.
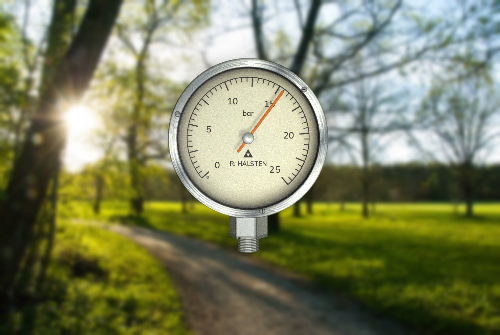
15.5 bar
